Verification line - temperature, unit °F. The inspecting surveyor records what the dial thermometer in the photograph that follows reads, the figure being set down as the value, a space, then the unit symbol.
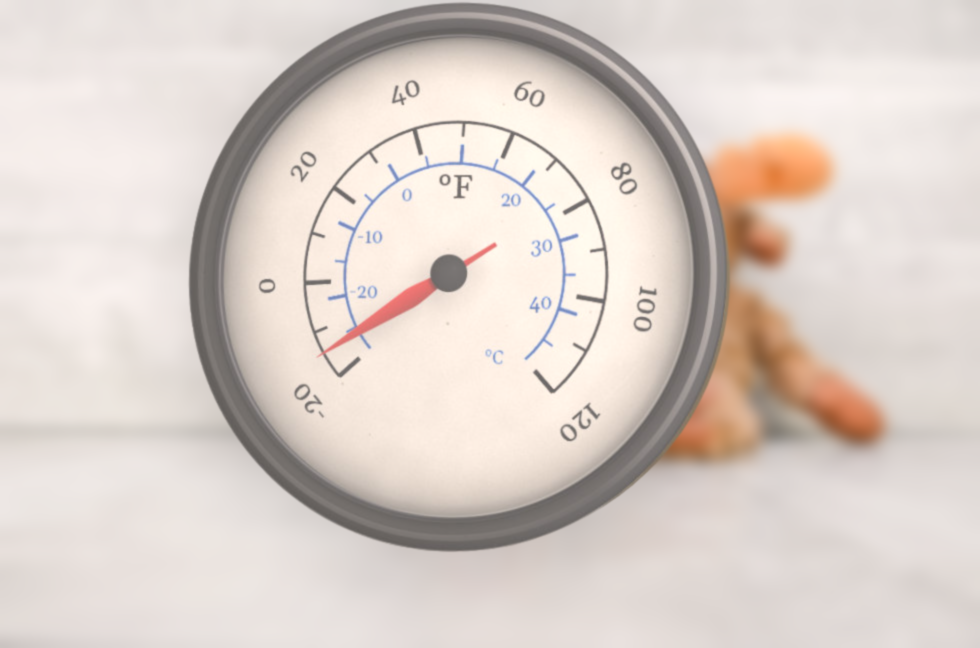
-15 °F
